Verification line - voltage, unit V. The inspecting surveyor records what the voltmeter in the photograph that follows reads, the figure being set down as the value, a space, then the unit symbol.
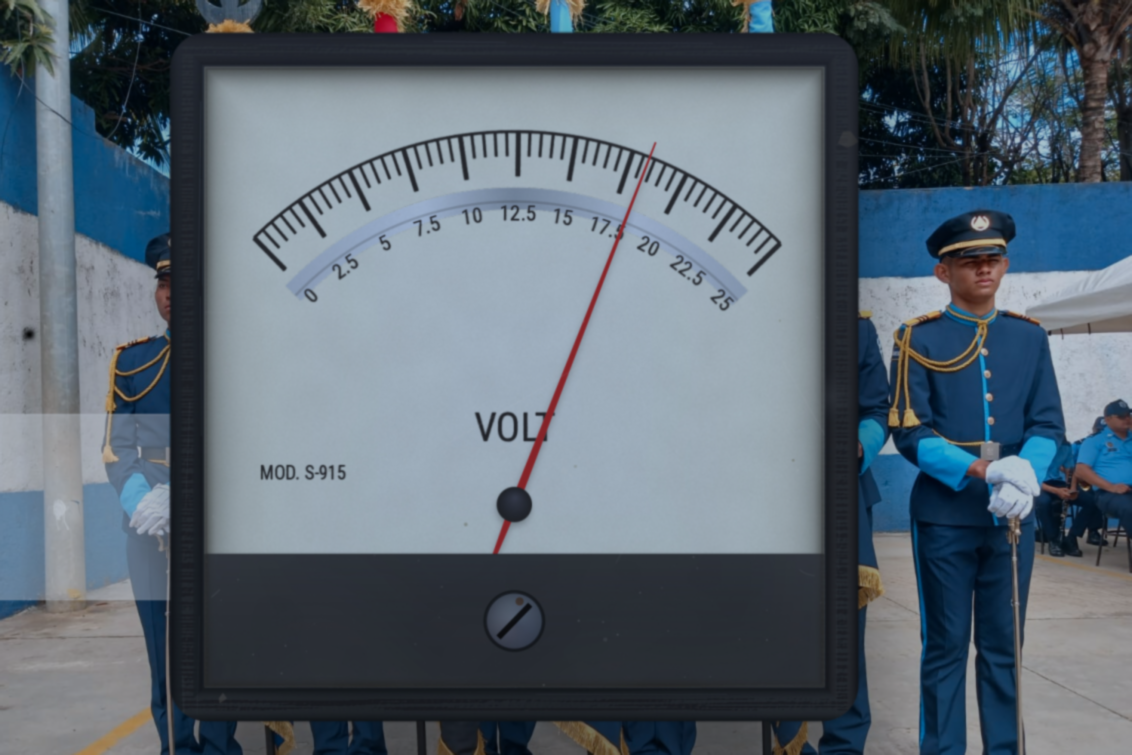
18.25 V
